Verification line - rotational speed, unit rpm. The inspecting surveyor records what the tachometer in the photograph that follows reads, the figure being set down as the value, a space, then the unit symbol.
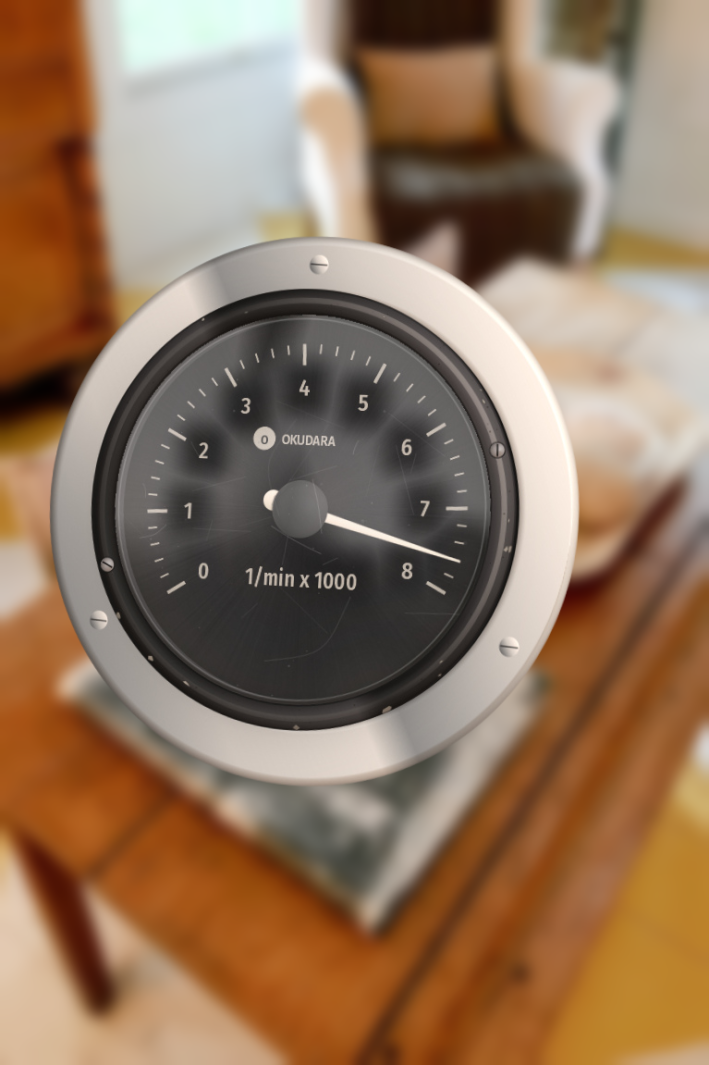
7600 rpm
